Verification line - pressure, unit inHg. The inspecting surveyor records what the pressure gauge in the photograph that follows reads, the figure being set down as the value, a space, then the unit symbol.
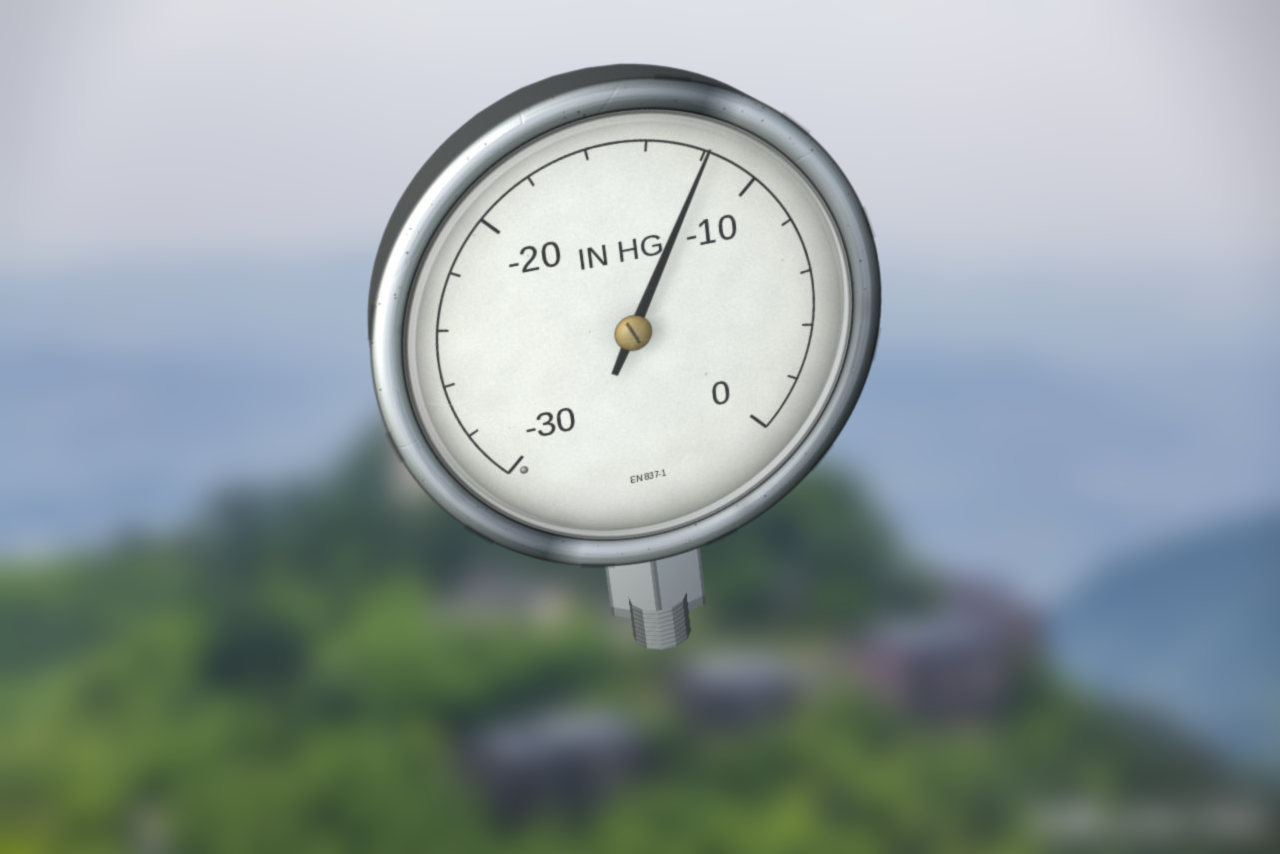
-12 inHg
